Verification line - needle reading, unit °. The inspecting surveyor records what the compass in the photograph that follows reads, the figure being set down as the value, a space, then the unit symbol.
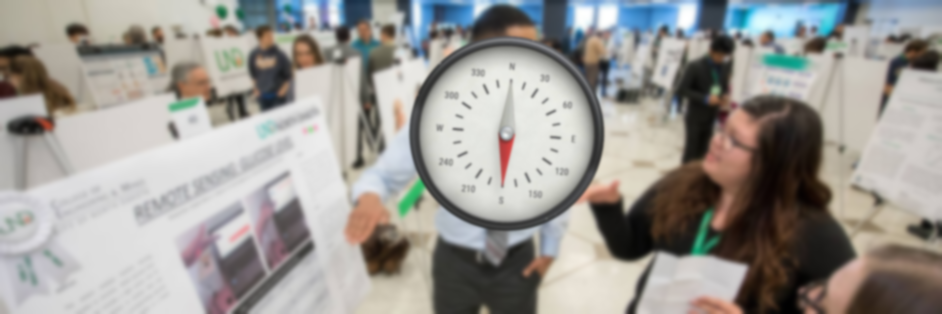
180 °
